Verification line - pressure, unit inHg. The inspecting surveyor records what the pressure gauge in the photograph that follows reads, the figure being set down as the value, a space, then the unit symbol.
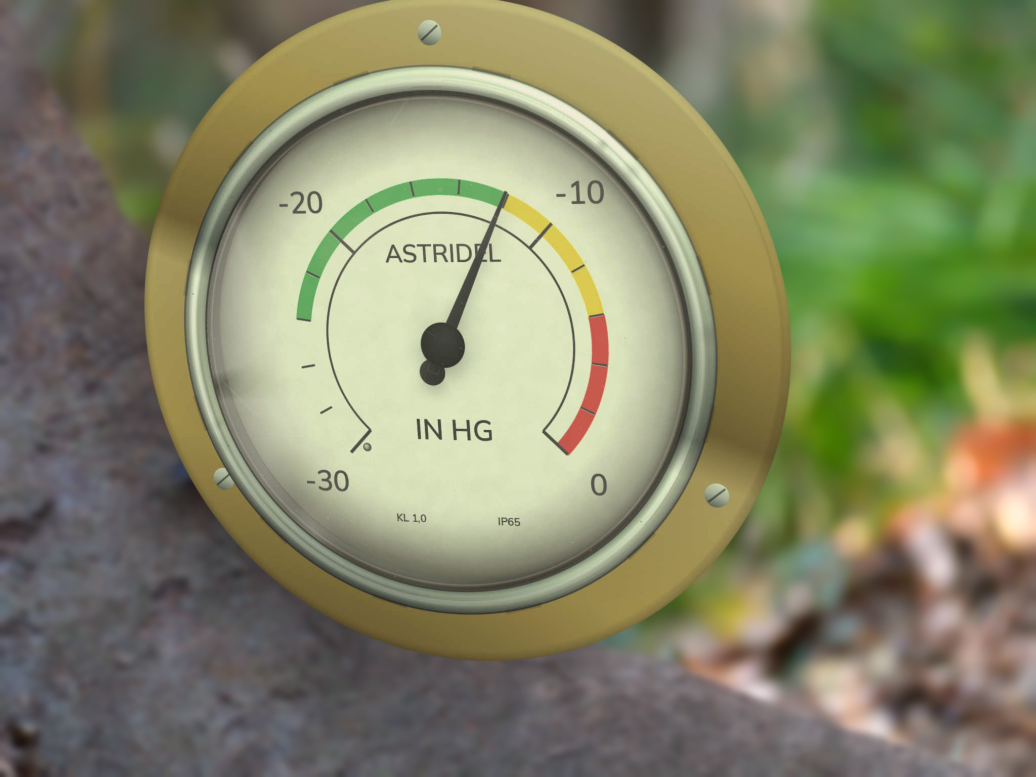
-12 inHg
